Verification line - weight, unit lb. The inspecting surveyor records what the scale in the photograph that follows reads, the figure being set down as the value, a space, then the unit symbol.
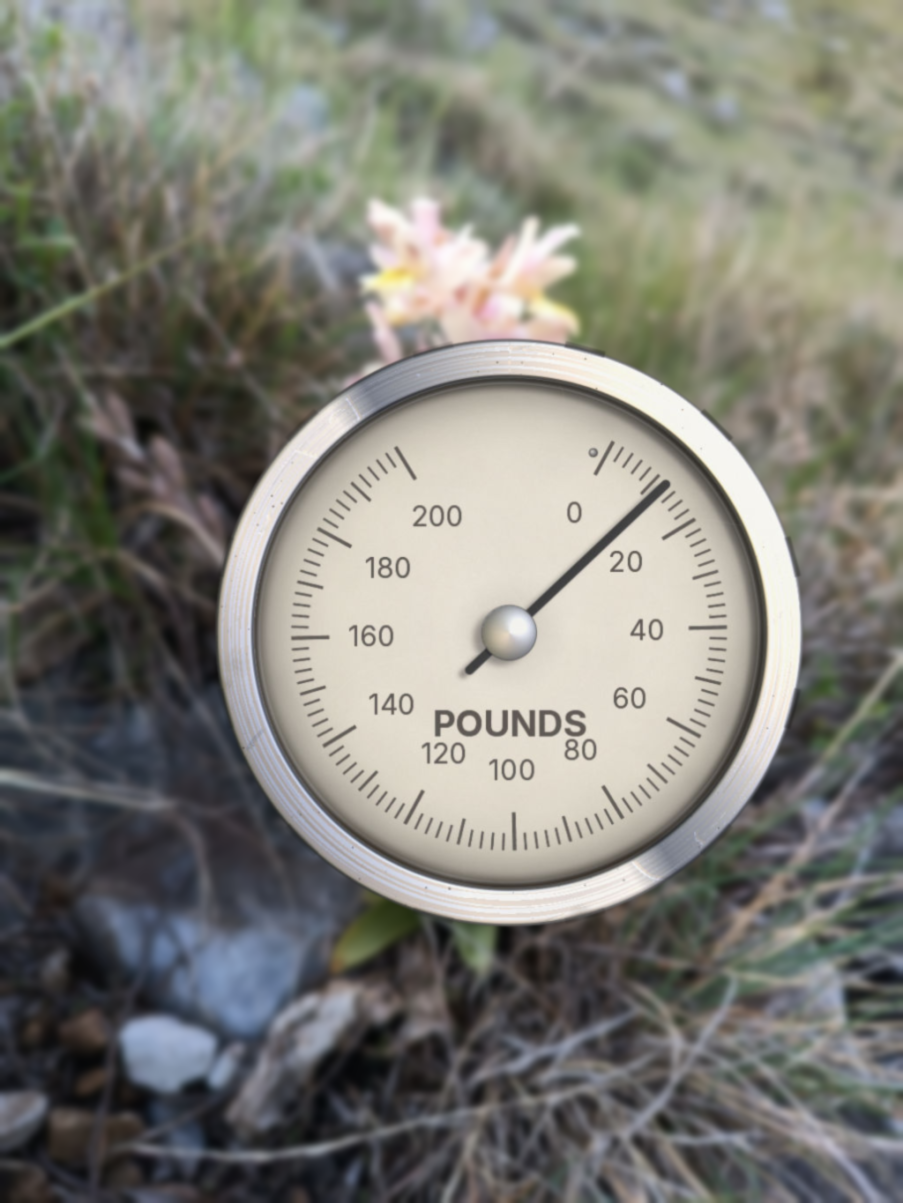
12 lb
